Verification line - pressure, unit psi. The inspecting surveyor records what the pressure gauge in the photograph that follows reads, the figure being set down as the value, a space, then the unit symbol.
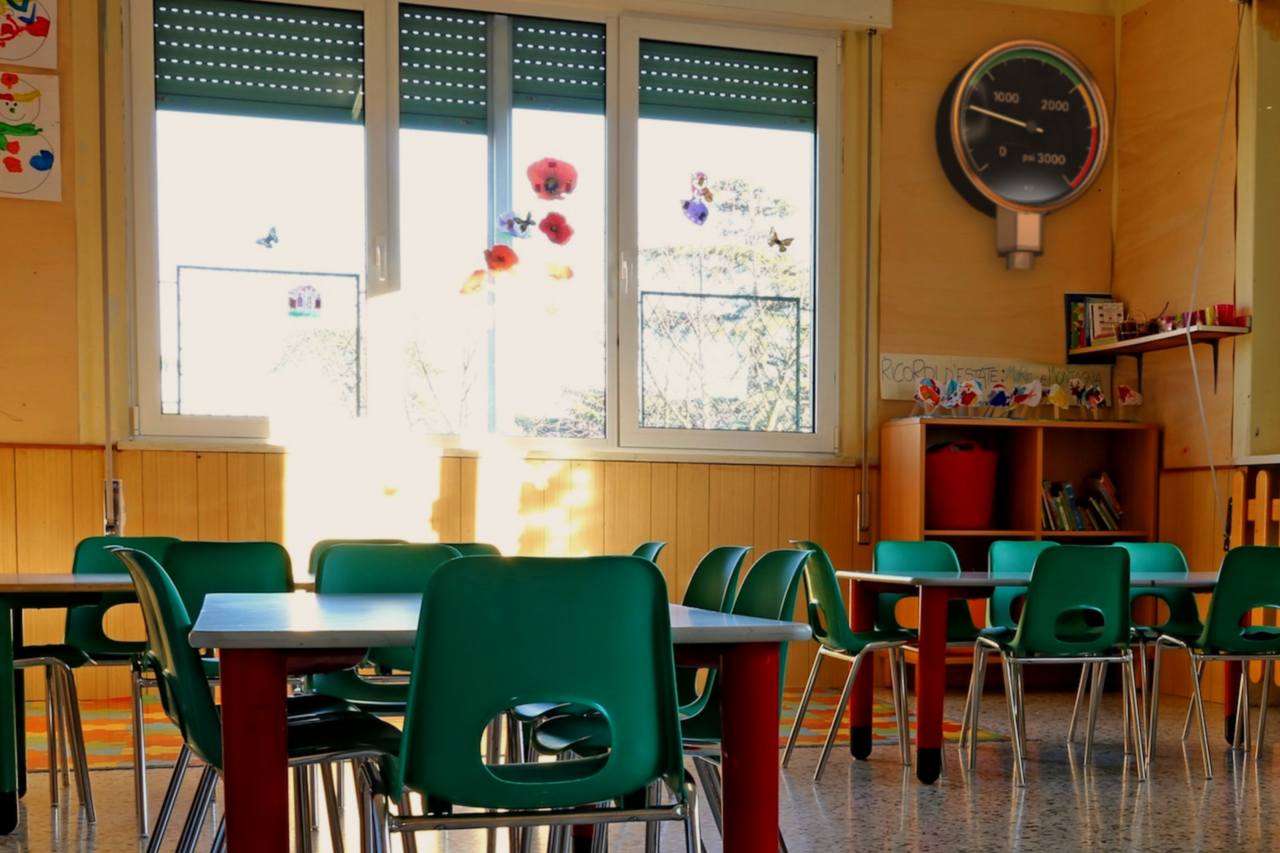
600 psi
